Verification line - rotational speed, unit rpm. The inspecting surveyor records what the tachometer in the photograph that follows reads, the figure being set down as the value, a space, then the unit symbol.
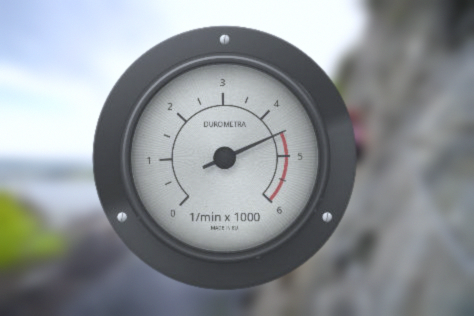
4500 rpm
